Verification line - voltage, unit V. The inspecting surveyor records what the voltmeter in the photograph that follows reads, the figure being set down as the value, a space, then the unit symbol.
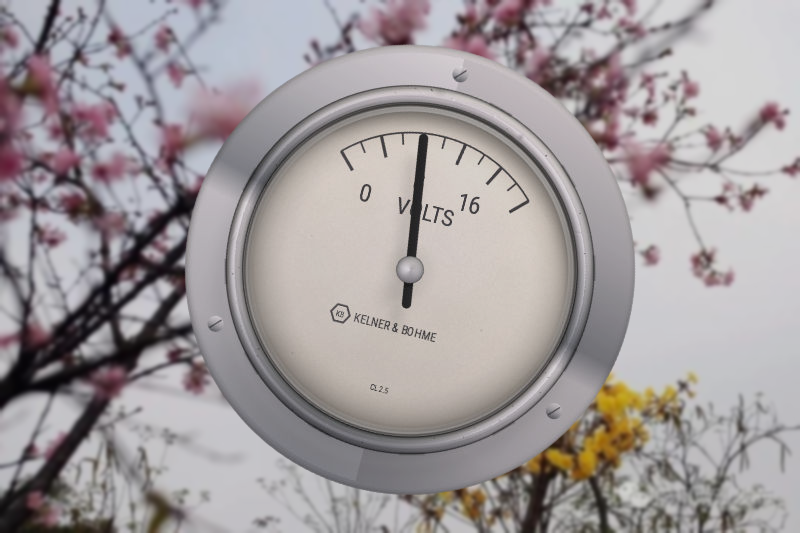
8 V
